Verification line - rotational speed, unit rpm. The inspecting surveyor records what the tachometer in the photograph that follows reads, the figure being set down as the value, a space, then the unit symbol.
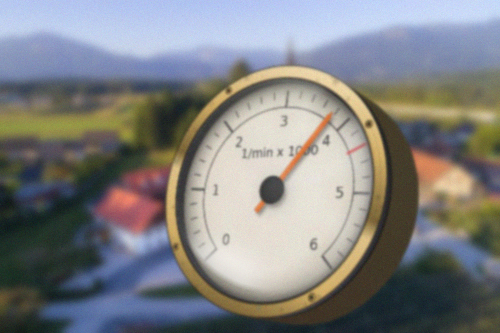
3800 rpm
